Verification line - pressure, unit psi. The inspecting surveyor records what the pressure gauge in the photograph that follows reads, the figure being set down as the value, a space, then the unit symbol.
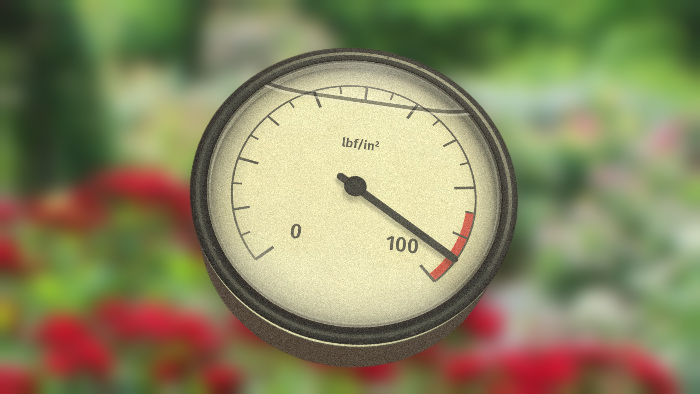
95 psi
